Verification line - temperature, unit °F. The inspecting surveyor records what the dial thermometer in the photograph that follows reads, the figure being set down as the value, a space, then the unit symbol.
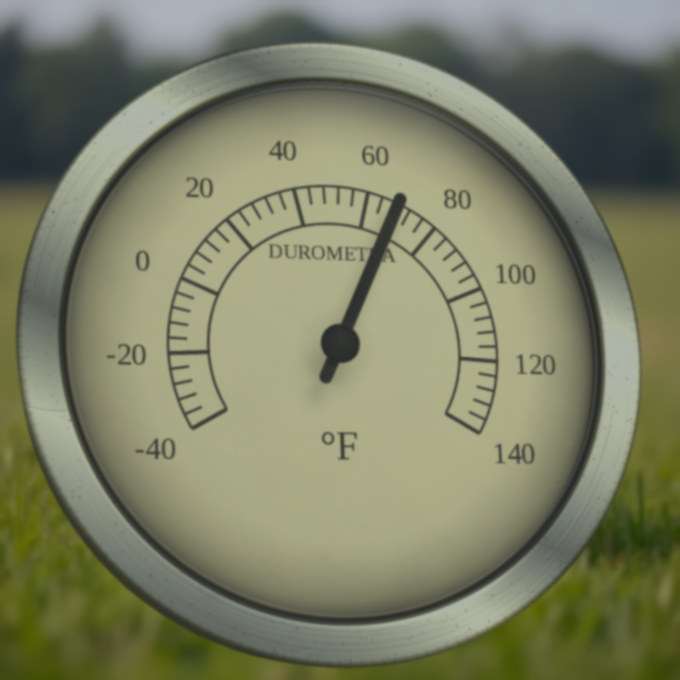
68 °F
